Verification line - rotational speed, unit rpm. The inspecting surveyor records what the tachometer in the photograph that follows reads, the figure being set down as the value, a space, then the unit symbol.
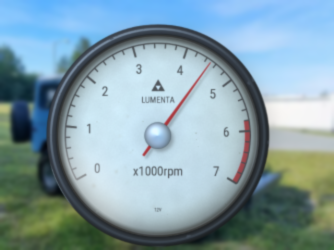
4500 rpm
